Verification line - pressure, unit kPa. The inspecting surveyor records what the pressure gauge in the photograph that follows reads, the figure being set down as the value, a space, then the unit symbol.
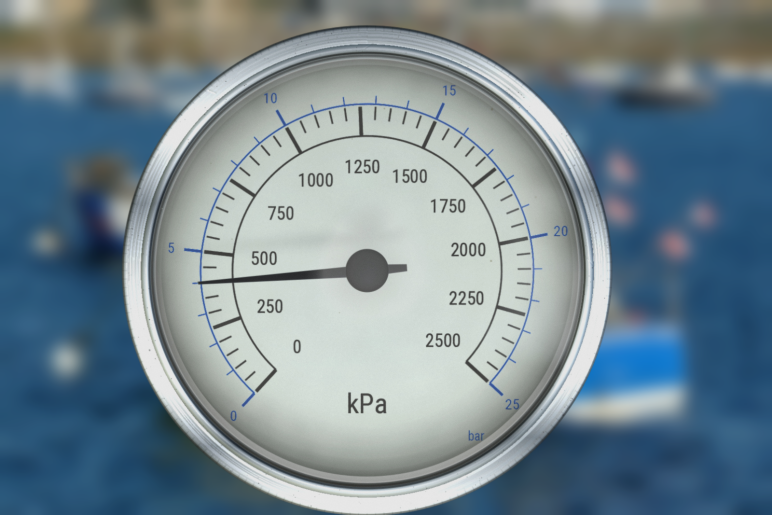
400 kPa
